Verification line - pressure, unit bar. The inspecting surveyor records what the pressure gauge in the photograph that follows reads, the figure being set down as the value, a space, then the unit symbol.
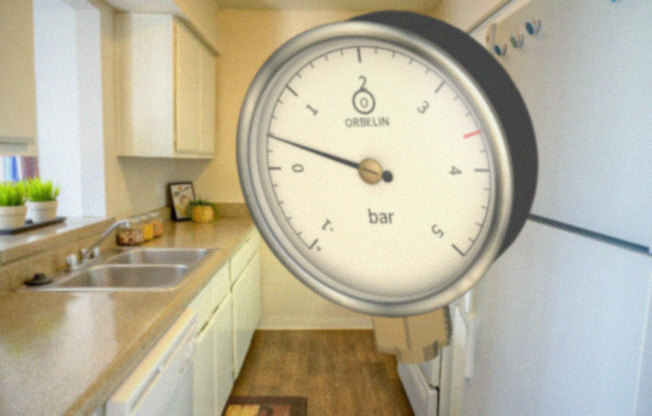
0.4 bar
